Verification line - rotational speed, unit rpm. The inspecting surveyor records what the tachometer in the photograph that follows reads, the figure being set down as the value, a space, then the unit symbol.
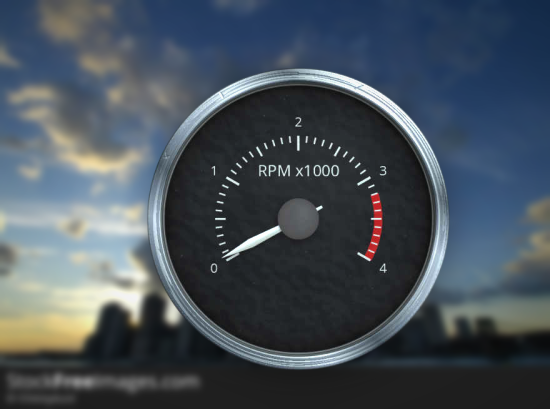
50 rpm
